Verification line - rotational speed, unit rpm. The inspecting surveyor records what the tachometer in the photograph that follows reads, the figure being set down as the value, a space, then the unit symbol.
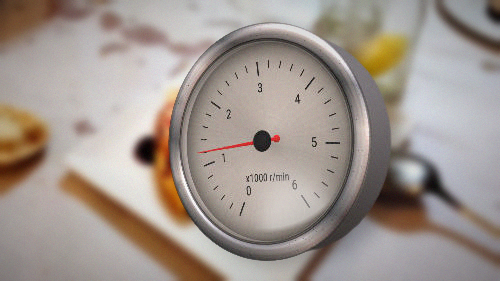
1200 rpm
